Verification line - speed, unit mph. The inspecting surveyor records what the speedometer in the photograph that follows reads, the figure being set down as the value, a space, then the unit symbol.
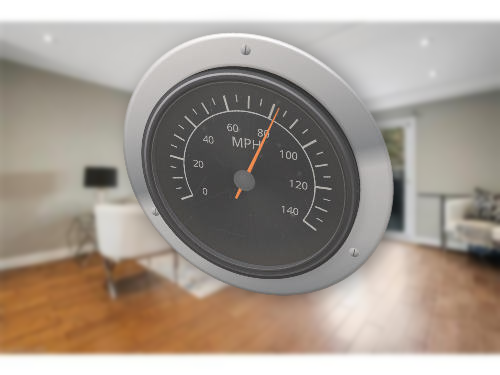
82.5 mph
